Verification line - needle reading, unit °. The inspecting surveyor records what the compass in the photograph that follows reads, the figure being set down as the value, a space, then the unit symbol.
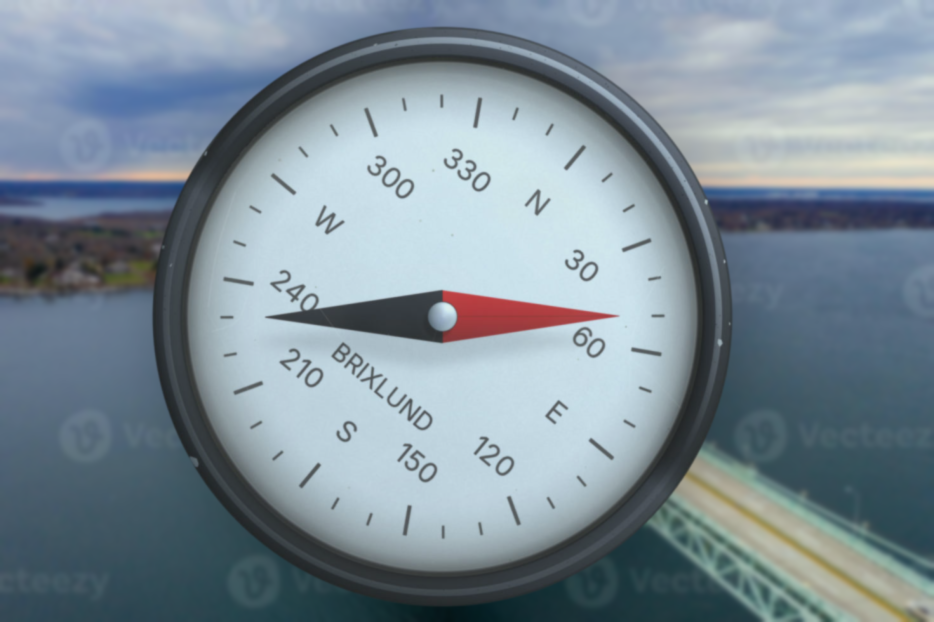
50 °
